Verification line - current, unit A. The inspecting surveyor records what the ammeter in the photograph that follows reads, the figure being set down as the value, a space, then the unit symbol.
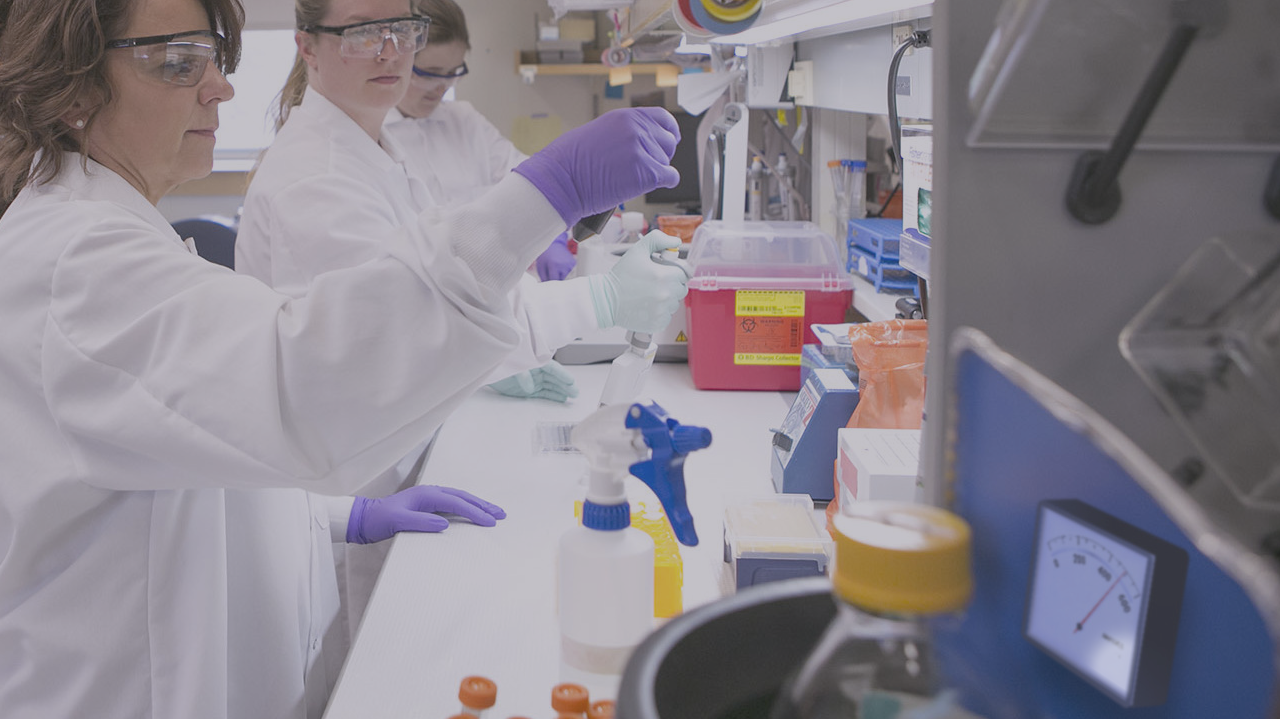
500 A
